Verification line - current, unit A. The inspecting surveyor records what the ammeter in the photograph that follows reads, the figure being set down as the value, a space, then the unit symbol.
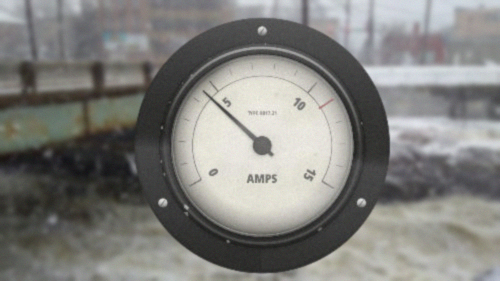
4.5 A
